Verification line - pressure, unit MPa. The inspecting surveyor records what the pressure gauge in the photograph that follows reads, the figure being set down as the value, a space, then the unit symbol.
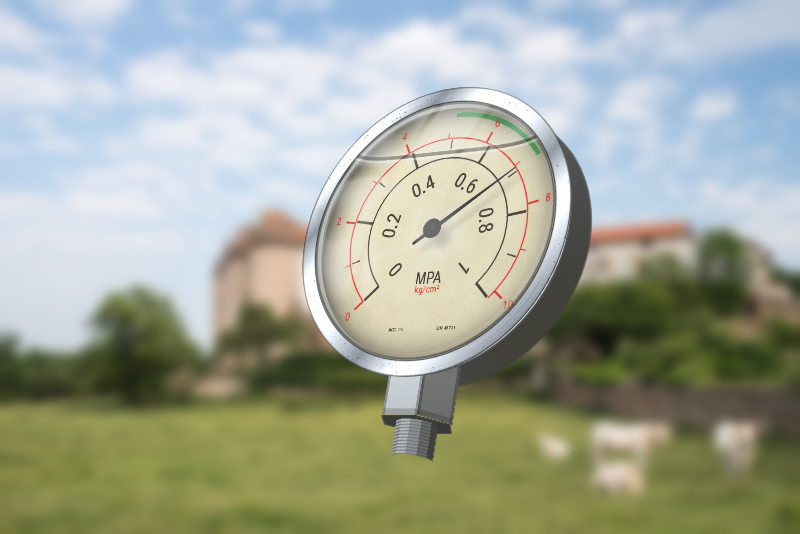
0.7 MPa
